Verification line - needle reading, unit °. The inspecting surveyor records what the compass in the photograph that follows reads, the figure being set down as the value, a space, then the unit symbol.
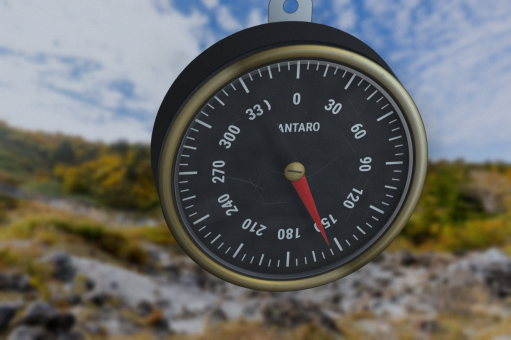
155 °
